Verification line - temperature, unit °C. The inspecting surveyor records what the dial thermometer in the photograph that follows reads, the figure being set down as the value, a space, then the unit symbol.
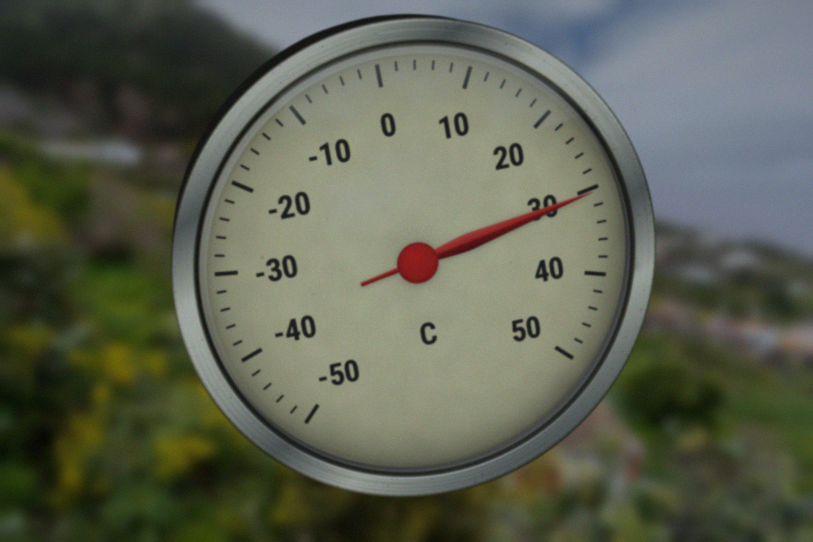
30 °C
